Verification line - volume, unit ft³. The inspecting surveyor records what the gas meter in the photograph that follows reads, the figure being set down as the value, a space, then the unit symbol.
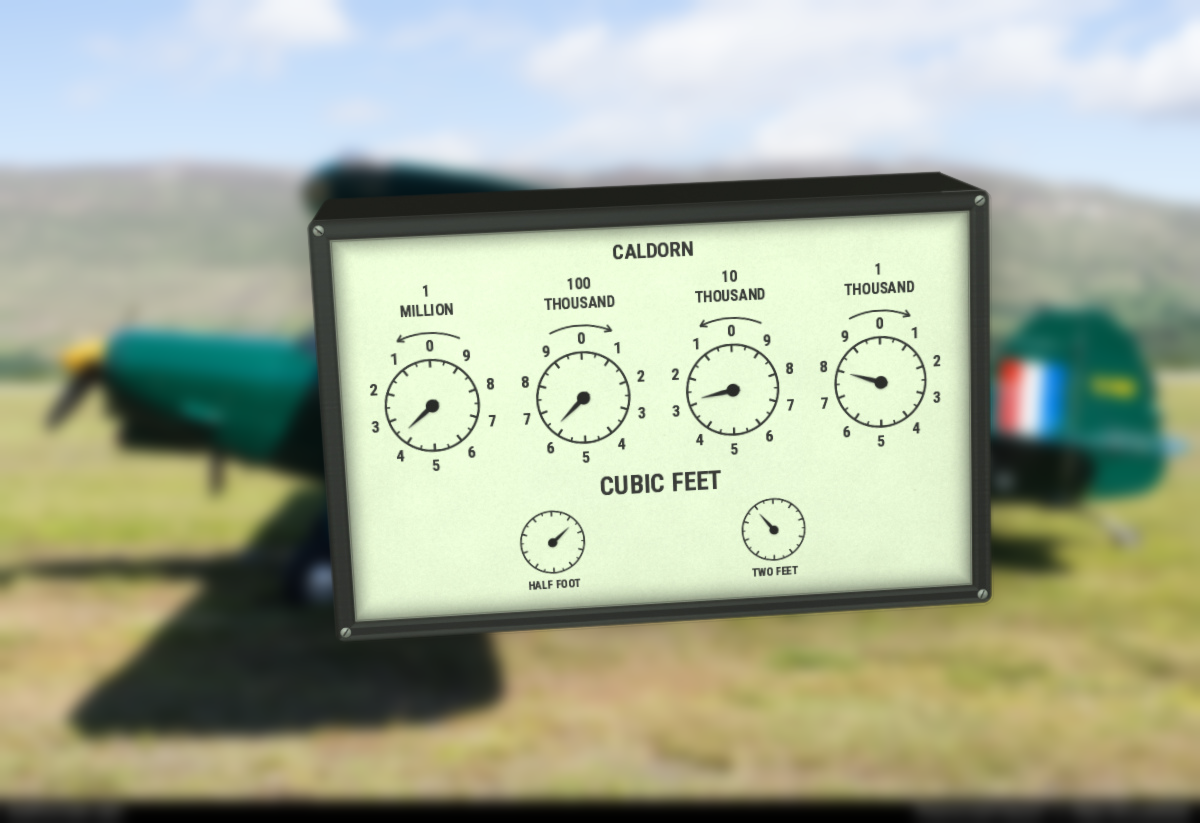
362800 ft³
